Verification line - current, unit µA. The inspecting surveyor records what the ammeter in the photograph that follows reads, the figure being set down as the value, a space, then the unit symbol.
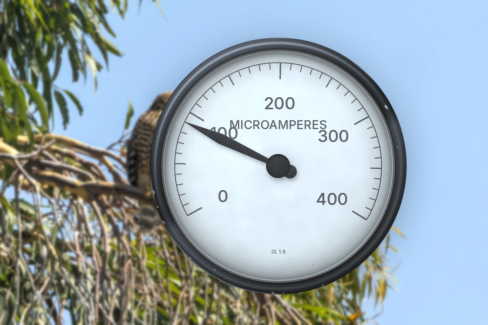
90 µA
